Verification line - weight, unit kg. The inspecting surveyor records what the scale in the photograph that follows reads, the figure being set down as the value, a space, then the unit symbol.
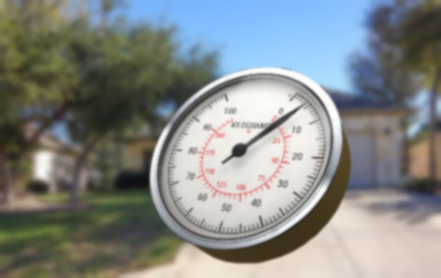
5 kg
